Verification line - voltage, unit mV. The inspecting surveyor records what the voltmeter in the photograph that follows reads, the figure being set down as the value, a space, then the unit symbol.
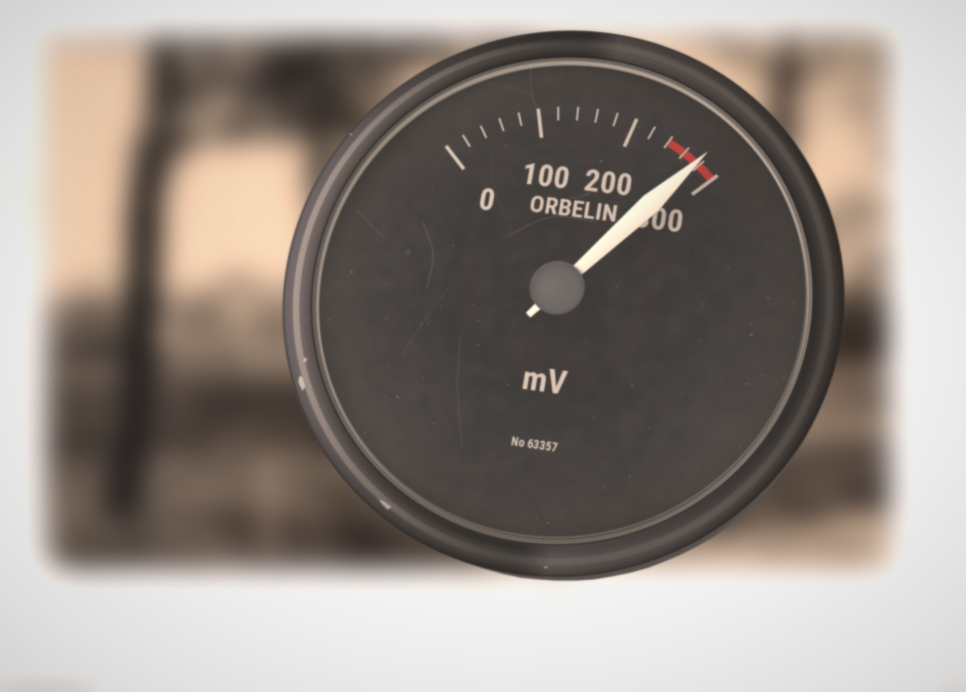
280 mV
